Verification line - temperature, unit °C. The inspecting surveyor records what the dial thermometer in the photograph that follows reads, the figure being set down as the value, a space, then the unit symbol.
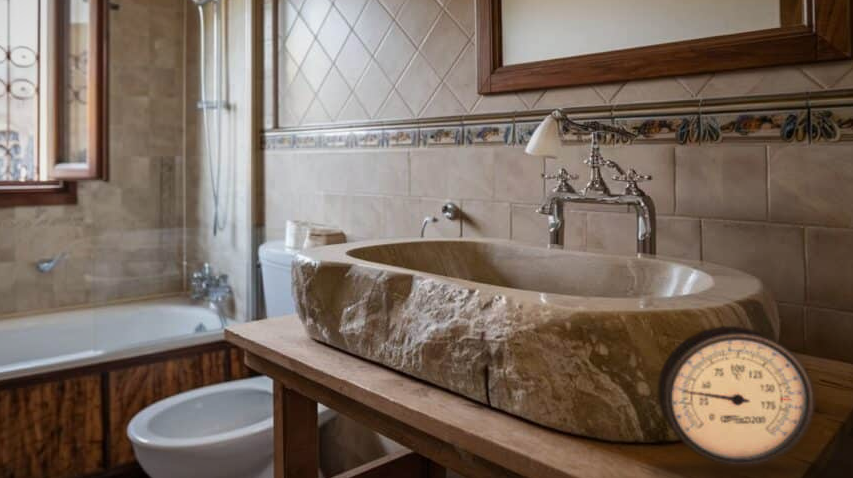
37.5 °C
